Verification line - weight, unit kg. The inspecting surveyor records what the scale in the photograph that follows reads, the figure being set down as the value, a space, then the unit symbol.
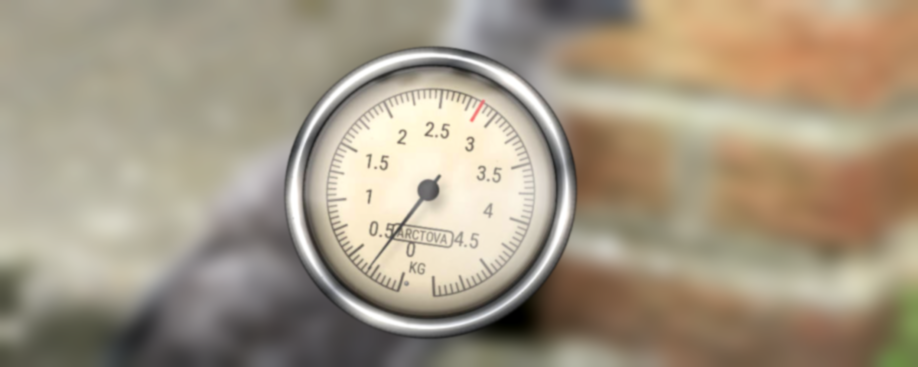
0.3 kg
